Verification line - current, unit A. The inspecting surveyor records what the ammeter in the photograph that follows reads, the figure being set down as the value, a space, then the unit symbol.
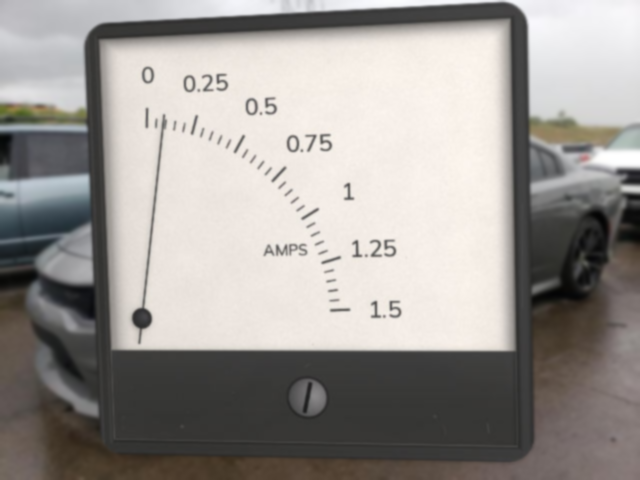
0.1 A
